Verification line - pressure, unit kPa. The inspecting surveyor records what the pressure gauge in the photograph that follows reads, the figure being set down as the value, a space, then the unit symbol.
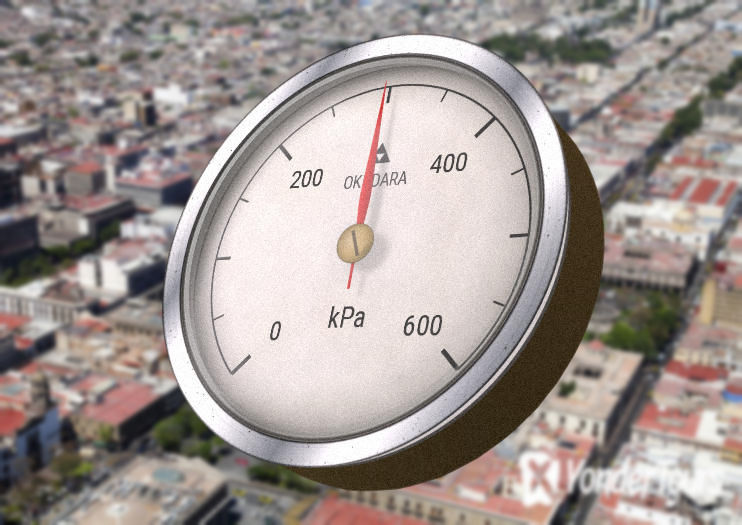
300 kPa
